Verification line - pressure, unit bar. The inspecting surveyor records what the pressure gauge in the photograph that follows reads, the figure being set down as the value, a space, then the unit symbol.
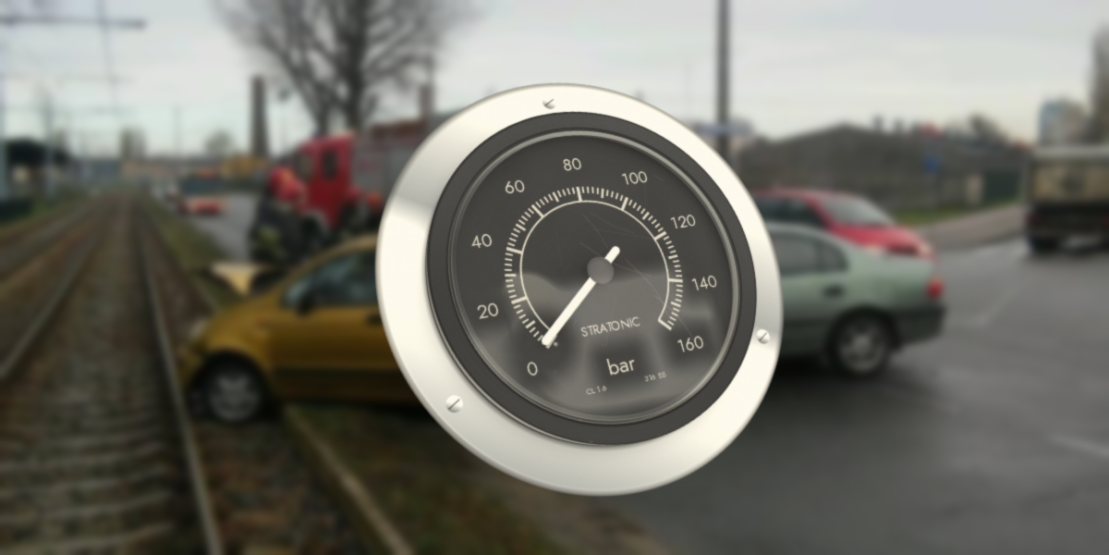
2 bar
